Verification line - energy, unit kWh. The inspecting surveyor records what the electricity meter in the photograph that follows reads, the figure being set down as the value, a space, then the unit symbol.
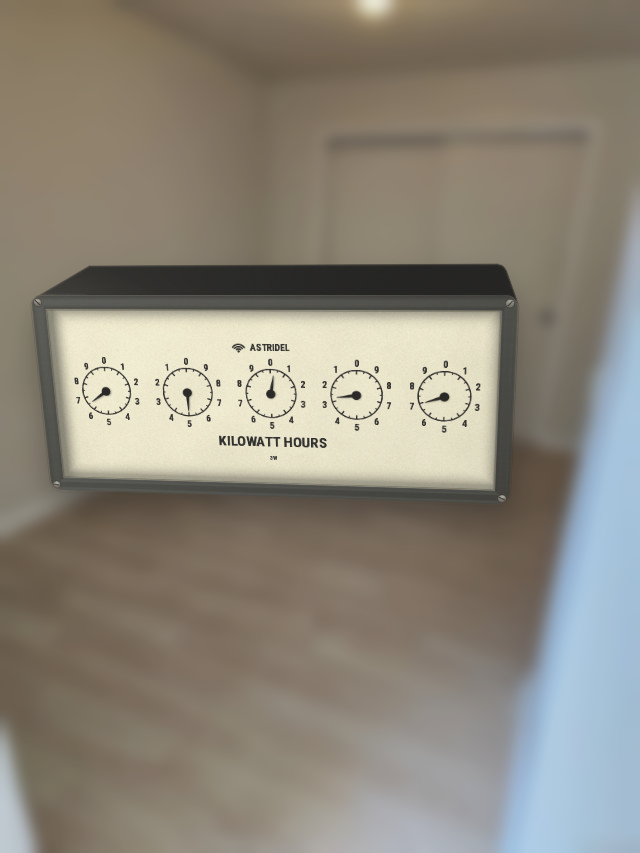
65027 kWh
